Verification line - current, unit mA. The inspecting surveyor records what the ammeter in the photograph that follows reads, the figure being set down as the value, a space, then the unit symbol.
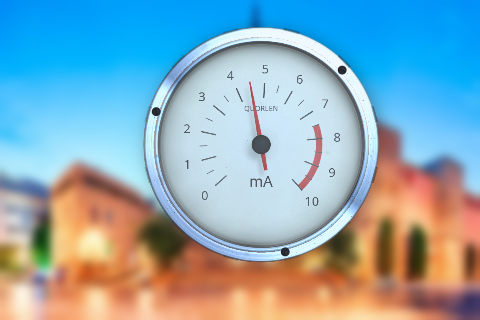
4.5 mA
